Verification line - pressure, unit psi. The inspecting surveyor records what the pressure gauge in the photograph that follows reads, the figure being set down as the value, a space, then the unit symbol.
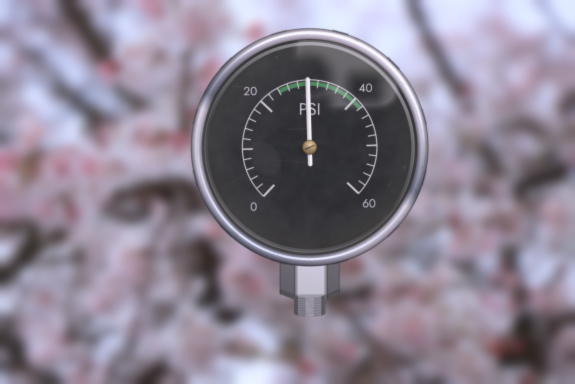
30 psi
